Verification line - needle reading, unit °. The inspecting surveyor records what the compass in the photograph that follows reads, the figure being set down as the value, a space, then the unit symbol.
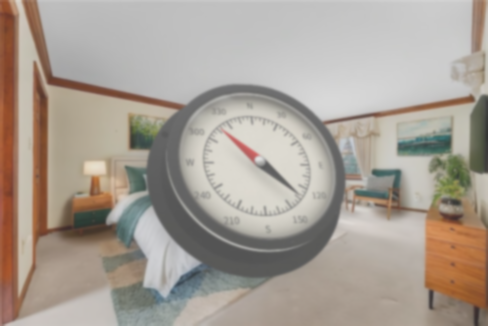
315 °
